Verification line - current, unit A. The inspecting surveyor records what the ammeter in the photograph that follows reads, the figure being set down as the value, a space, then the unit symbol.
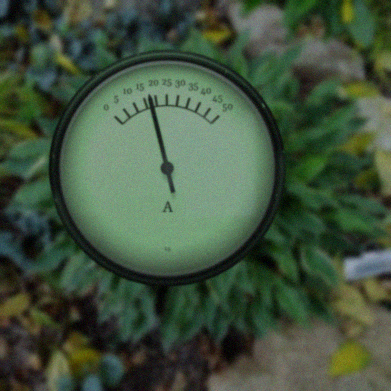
17.5 A
